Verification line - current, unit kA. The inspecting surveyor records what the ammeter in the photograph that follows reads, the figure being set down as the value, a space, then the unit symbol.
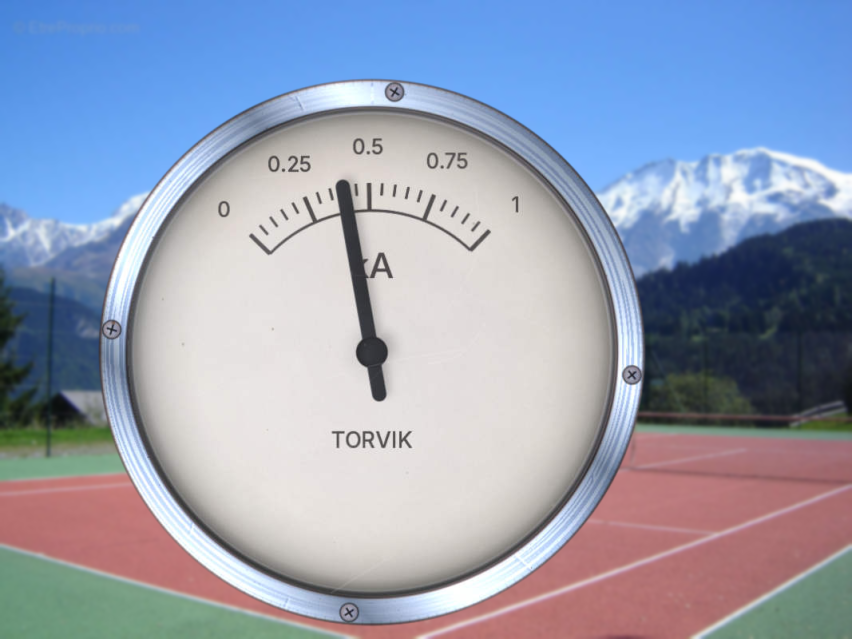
0.4 kA
